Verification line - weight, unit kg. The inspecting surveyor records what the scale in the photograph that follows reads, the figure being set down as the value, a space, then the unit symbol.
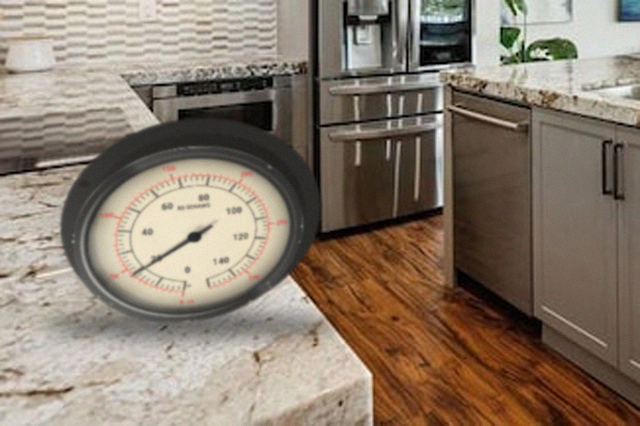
20 kg
